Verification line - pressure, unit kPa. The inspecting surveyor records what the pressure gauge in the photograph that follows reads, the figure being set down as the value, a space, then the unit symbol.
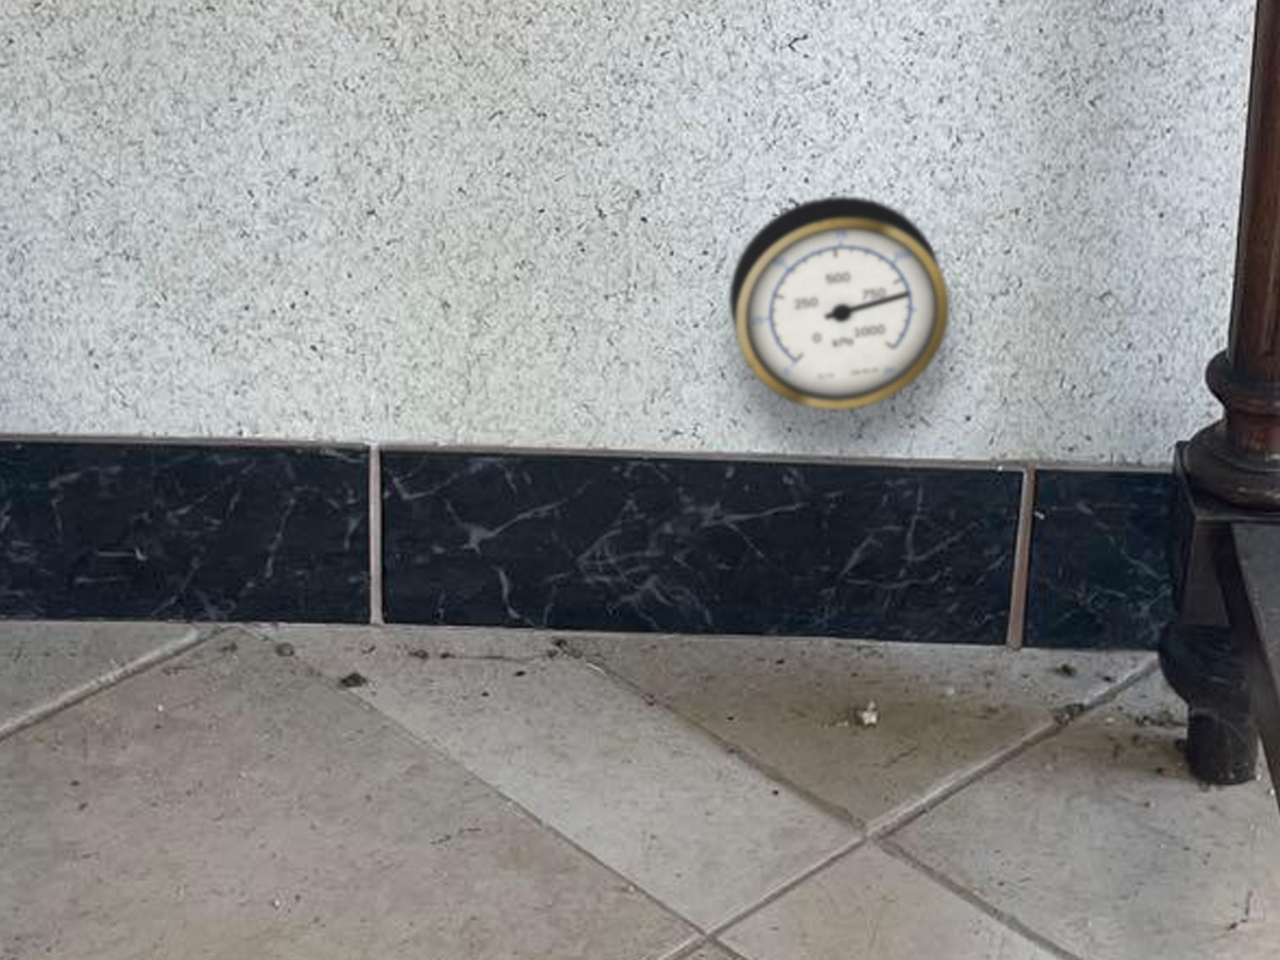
800 kPa
